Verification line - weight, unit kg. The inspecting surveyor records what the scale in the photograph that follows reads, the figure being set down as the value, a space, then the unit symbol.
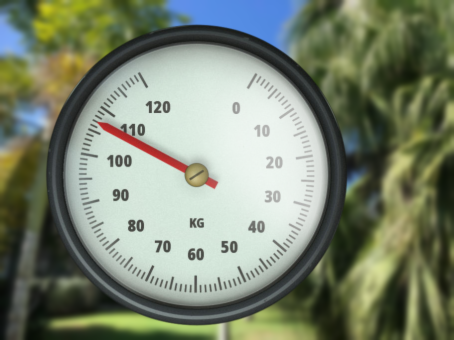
107 kg
